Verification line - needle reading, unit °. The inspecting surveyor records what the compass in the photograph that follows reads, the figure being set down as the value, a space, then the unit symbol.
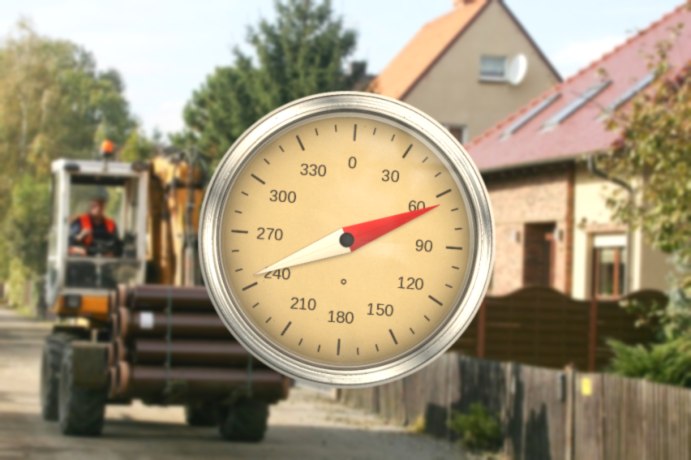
65 °
